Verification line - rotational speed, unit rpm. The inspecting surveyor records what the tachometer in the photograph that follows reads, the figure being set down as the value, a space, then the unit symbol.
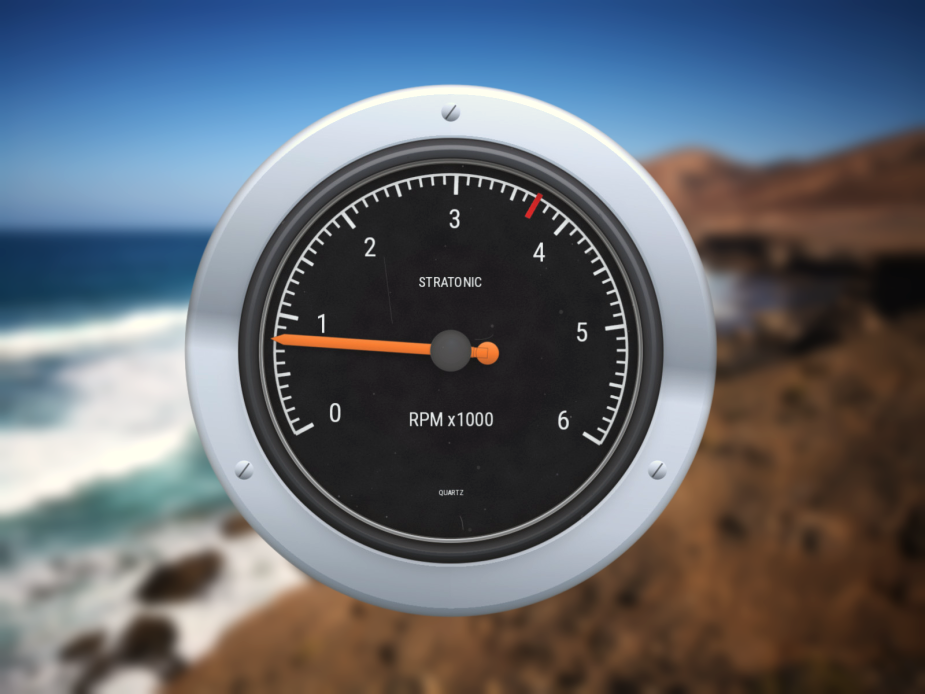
800 rpm
